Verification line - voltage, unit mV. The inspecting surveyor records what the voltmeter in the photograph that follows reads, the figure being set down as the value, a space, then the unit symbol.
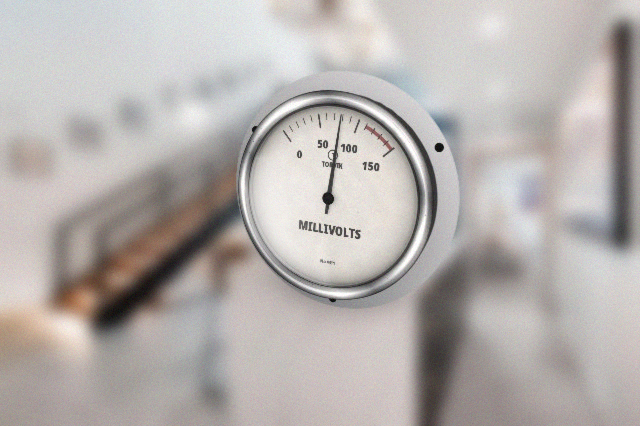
80 mV
